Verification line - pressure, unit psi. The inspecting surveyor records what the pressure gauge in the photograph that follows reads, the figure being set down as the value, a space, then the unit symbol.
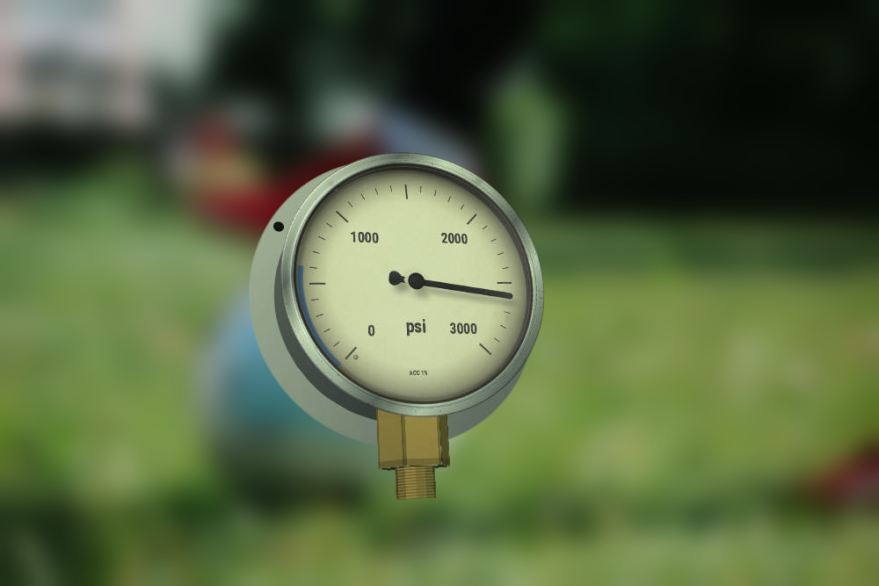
2600 psi
